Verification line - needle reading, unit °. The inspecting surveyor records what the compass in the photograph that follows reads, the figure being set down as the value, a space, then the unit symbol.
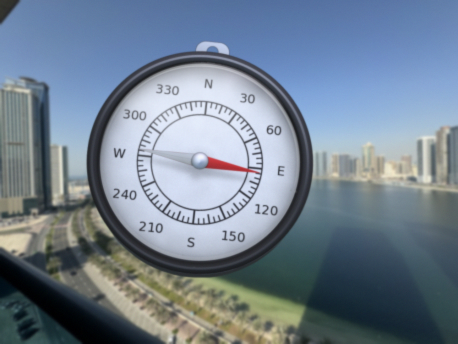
95 °
